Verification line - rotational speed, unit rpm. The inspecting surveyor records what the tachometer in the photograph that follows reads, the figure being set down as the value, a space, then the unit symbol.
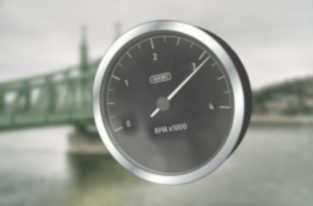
3125 rpm
